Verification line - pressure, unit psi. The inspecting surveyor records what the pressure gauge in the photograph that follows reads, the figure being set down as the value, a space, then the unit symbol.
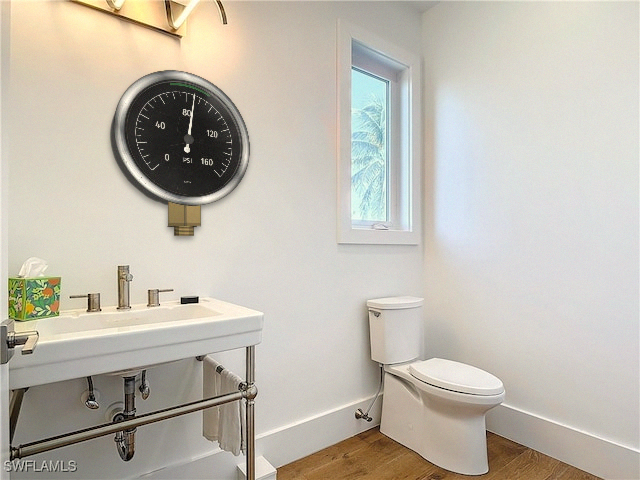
85 psi
